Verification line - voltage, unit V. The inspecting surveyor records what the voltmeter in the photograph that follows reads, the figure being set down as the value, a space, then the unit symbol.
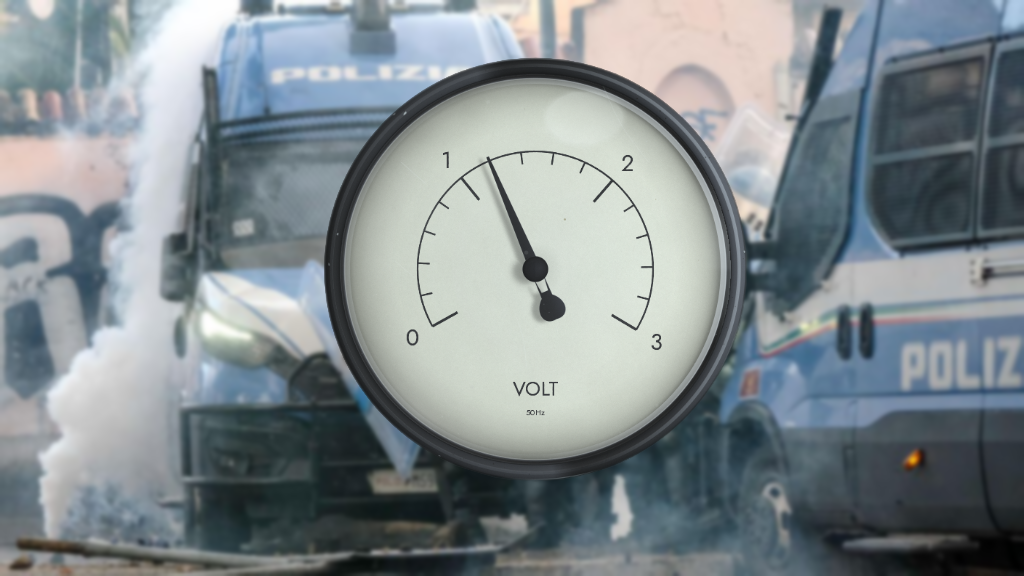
1.2 V
